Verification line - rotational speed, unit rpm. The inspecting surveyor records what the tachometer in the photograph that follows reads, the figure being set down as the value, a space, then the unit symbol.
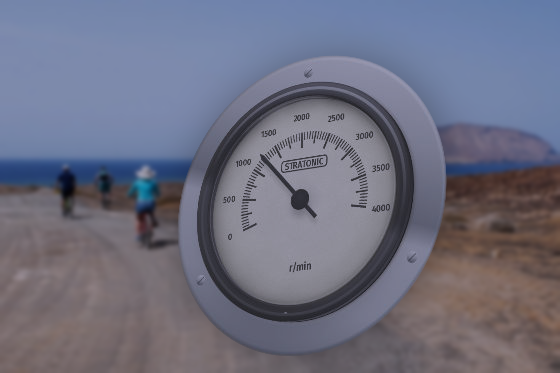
1250 rpm
